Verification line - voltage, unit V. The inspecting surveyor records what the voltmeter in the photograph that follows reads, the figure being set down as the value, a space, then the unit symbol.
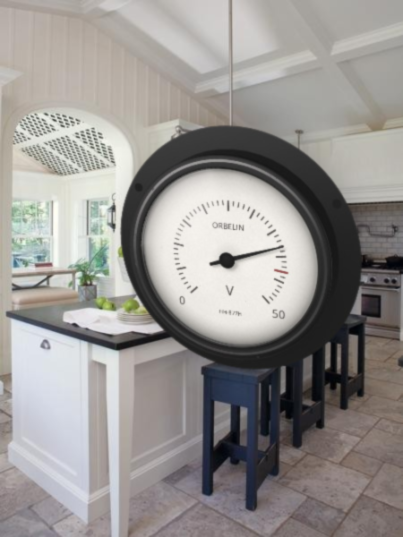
38 V
